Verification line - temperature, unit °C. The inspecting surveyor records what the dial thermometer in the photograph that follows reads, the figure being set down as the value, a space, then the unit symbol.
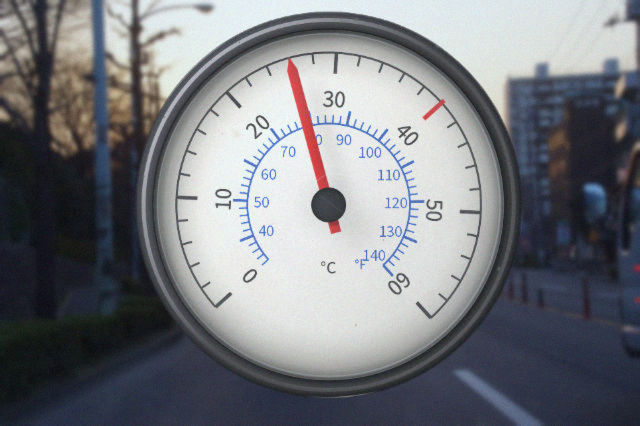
26 °C
